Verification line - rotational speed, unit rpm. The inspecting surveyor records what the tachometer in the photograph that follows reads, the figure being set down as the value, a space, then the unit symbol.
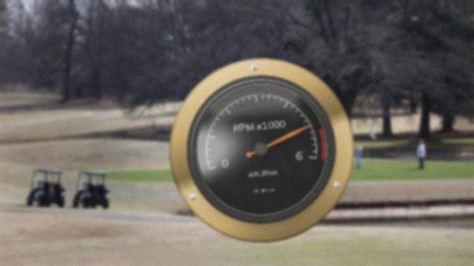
5000 rpm
